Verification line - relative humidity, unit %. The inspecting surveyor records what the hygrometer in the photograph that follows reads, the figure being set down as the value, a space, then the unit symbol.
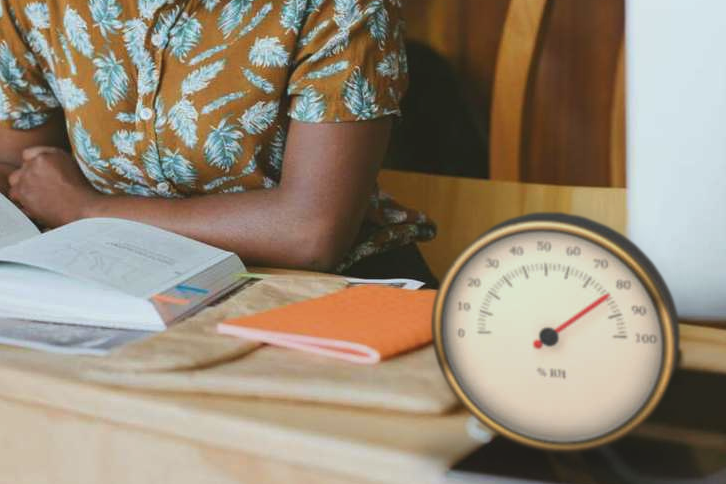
80 %
